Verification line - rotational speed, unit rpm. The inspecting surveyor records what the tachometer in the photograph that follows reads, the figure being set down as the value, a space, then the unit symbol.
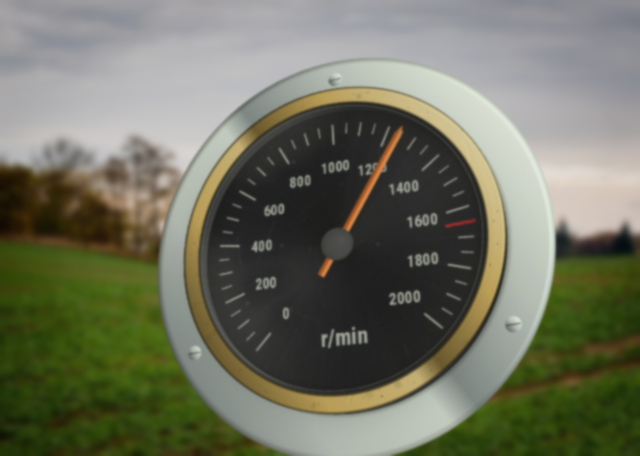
1250 rpm
